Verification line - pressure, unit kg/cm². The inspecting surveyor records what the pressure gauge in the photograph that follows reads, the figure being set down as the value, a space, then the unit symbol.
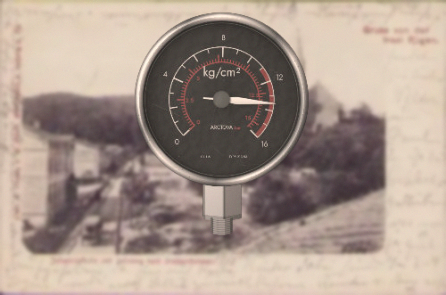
13.5 kg/cm²
